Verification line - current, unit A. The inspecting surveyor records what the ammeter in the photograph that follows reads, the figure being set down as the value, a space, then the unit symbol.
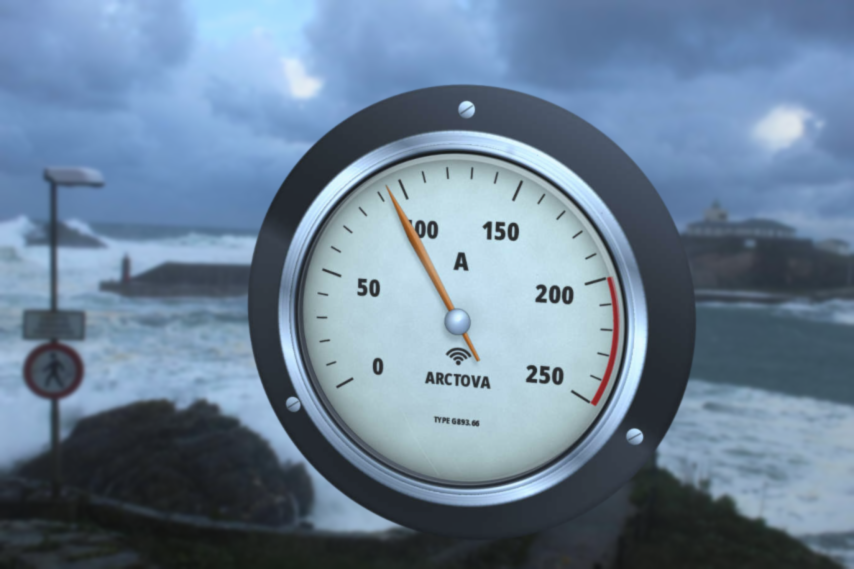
95 A
